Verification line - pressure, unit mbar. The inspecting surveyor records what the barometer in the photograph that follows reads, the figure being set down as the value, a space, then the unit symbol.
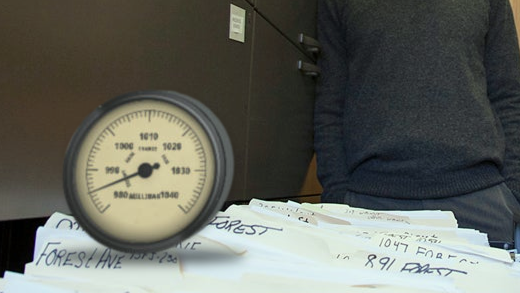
985 mbar
